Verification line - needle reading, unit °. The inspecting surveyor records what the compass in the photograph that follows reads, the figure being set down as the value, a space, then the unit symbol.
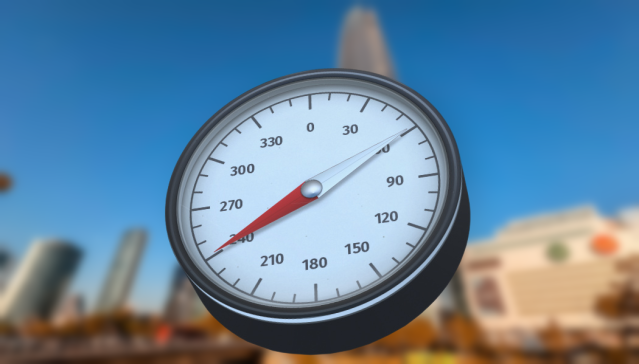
240 °
